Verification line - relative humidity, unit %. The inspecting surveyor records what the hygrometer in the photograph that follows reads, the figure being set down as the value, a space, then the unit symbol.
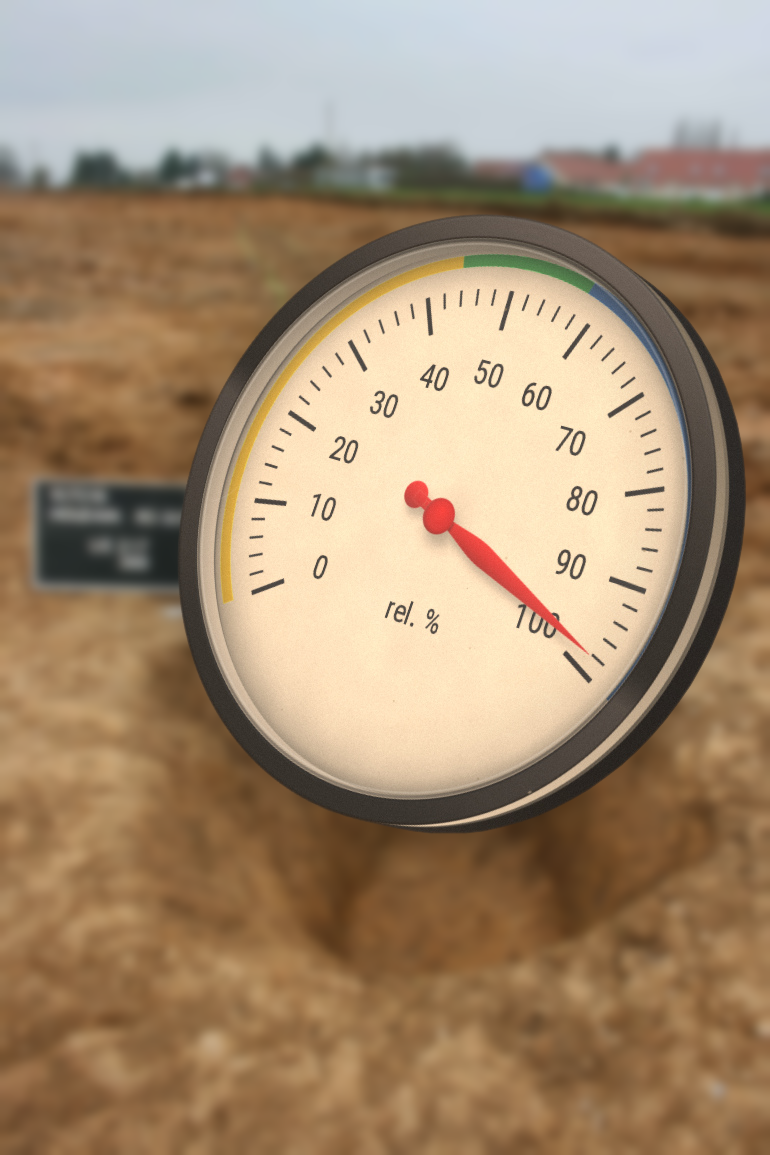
98 %
